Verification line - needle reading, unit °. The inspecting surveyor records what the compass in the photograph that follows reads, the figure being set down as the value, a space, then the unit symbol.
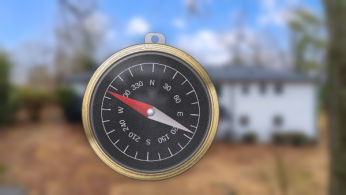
292.5 °
